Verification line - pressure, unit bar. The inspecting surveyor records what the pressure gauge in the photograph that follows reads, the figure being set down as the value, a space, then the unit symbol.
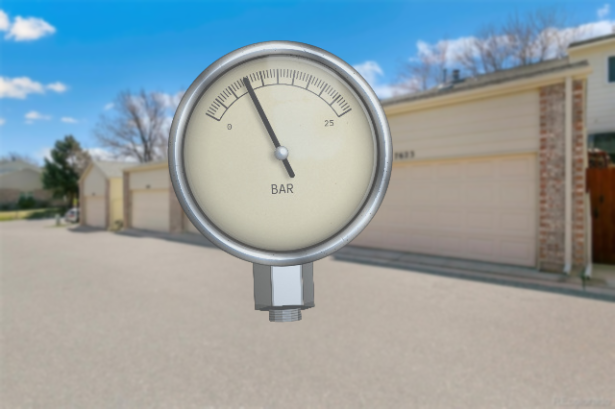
7.5 bar
